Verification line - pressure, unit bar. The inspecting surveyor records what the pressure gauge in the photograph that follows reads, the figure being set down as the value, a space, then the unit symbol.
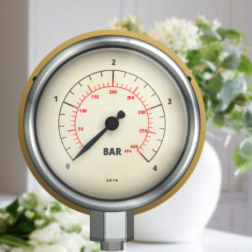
0 bar
